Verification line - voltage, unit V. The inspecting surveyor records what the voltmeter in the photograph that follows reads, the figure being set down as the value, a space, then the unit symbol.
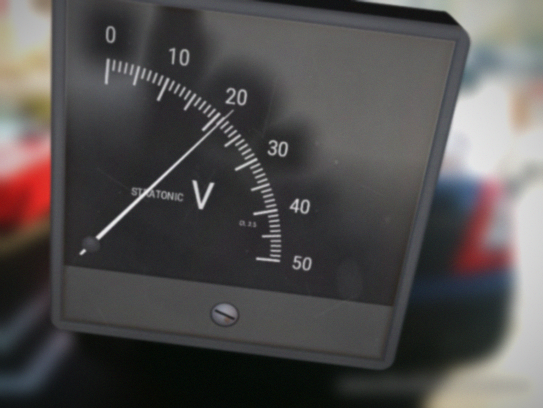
21 V
